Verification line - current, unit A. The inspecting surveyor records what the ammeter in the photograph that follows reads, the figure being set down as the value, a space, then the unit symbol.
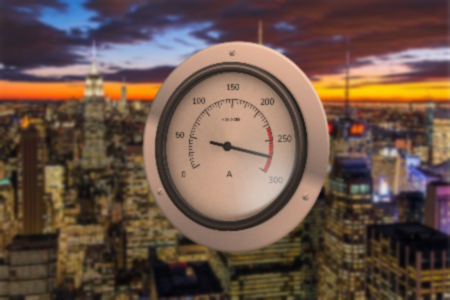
275 A
